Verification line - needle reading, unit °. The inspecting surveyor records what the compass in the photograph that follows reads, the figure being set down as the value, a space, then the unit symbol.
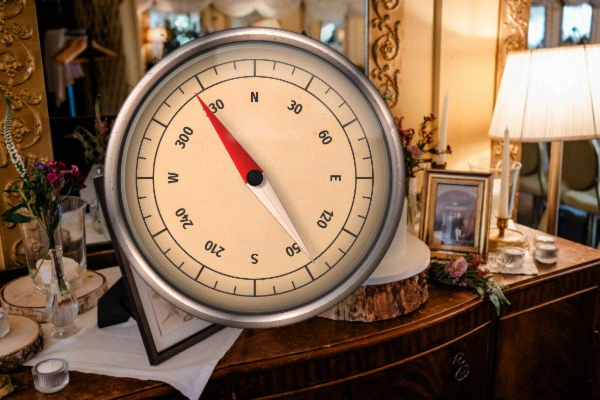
325 °
